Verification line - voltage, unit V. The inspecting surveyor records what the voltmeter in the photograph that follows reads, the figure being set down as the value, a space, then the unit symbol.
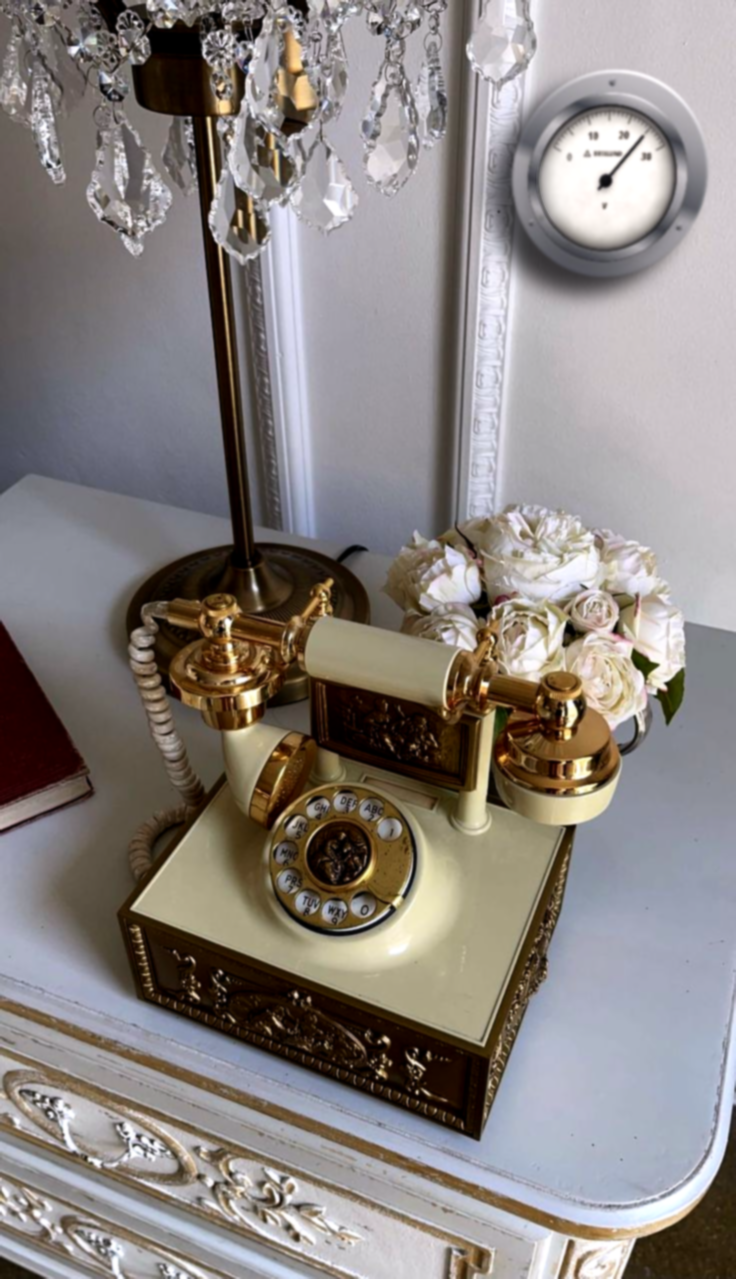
25 V
